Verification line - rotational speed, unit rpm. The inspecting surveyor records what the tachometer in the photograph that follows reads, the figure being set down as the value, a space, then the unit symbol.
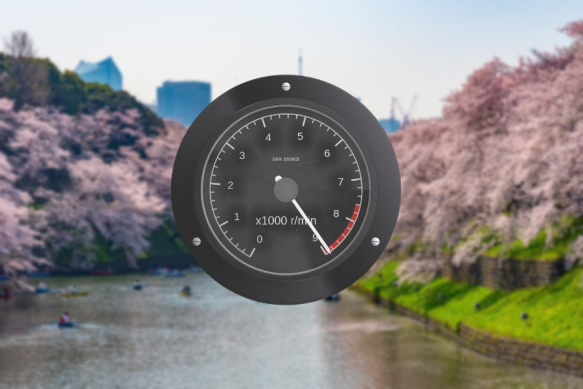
8900 rpm
